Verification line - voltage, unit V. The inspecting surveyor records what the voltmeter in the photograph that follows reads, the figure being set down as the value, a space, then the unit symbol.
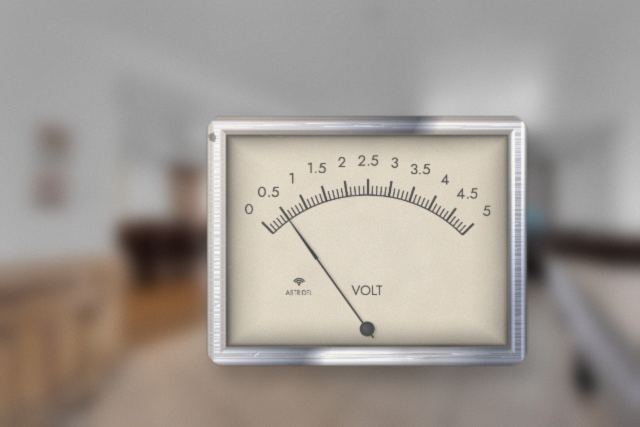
0.5 V
